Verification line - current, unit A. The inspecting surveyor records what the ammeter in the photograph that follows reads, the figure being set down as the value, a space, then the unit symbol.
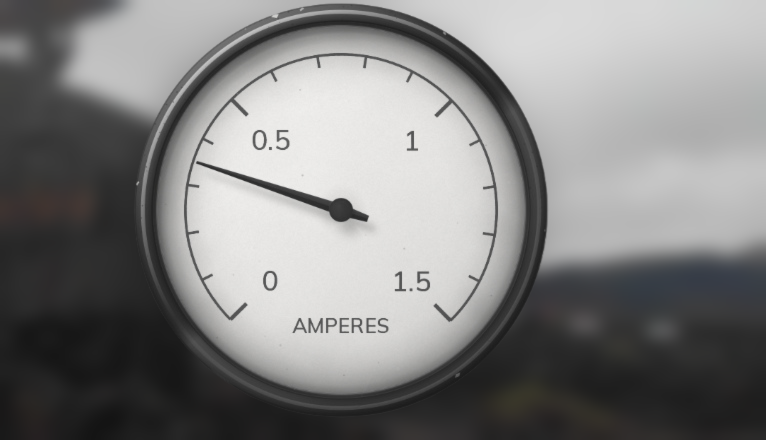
0.35 A
